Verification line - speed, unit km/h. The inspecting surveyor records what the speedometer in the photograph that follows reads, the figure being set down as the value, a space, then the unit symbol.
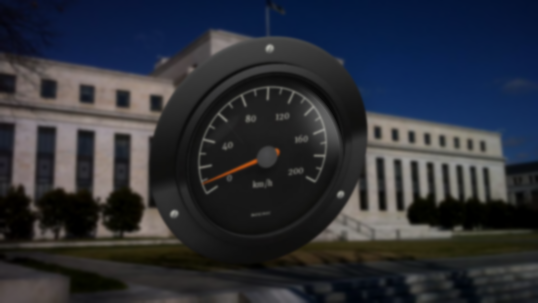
10 km/h
